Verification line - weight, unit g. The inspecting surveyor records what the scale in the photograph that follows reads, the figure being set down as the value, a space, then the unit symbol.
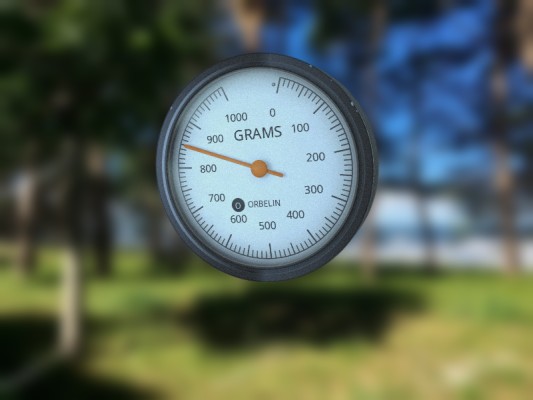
850 g
